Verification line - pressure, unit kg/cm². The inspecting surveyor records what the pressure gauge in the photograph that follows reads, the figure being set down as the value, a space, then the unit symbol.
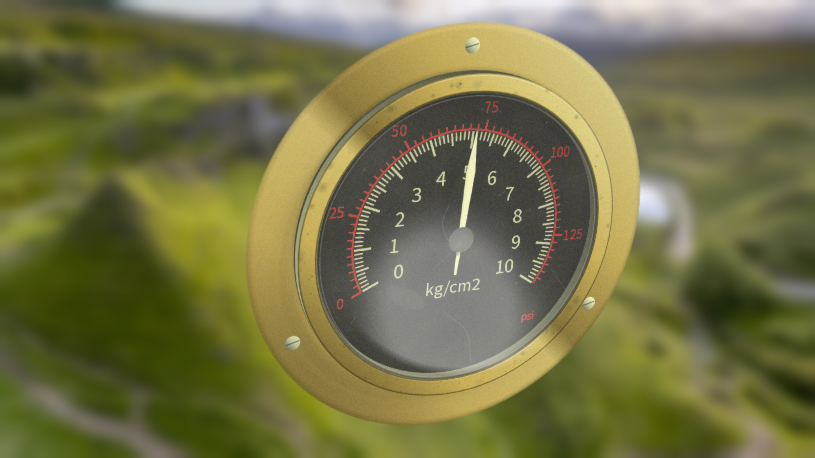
5 kg/cm²
